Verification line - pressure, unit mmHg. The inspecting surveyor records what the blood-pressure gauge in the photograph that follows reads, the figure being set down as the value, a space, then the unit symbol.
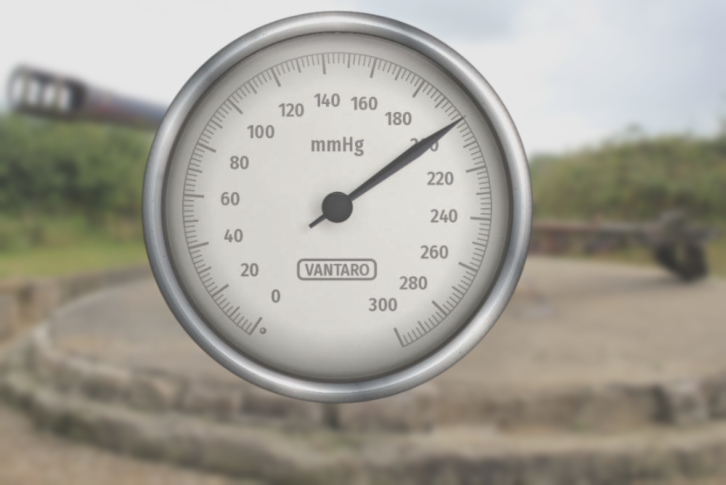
200 mmHg
